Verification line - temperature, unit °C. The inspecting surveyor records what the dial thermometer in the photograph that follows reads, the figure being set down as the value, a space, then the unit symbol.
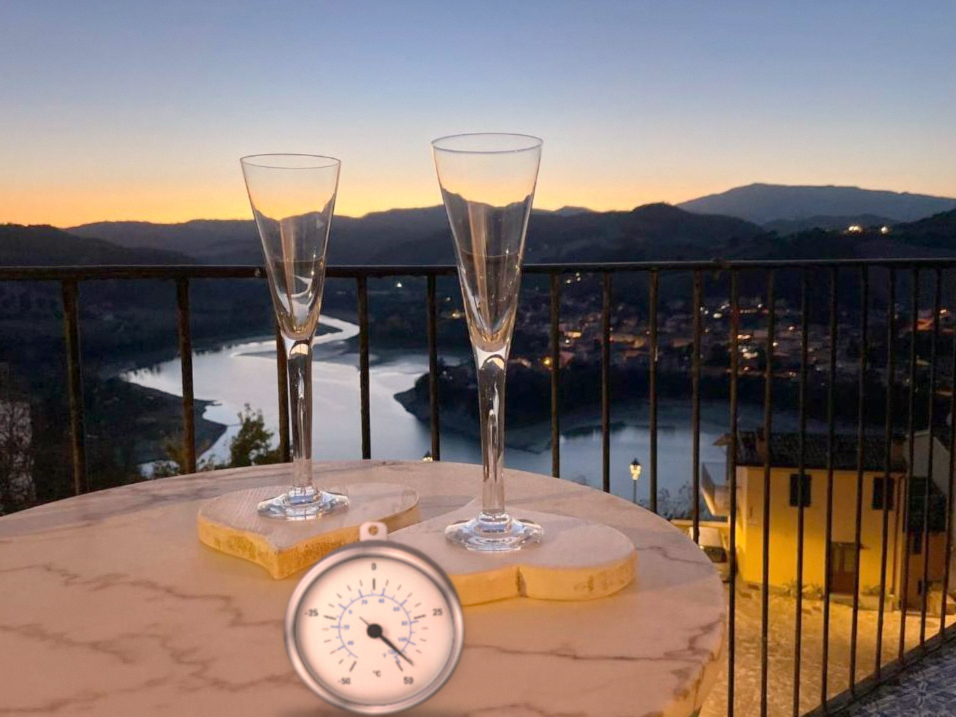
45 °C
